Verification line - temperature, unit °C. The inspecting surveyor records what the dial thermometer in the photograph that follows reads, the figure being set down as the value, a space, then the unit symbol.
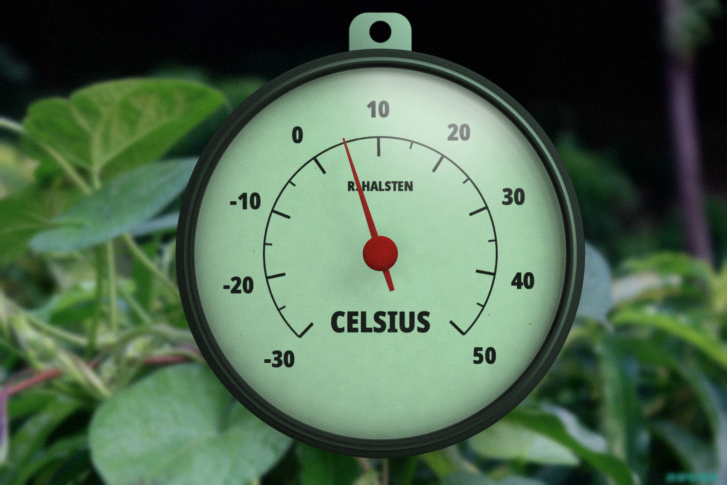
5 °C
